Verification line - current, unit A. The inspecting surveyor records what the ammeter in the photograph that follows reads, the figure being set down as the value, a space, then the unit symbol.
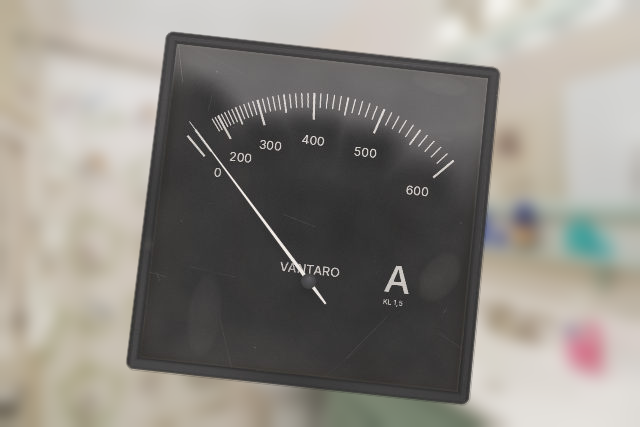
100 A
